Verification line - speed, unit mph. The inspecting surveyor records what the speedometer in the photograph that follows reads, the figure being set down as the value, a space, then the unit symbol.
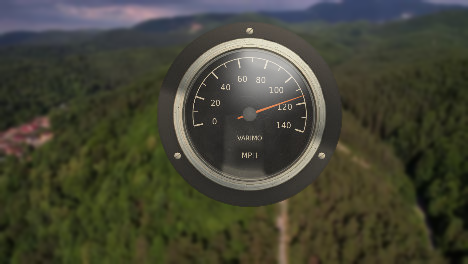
115 mph
